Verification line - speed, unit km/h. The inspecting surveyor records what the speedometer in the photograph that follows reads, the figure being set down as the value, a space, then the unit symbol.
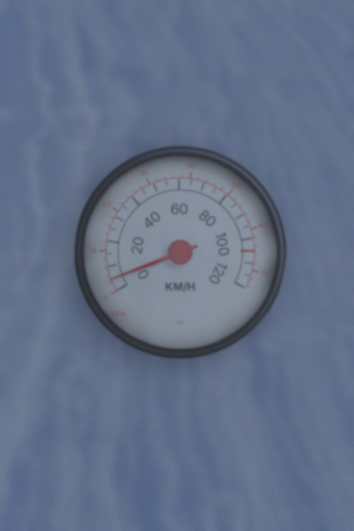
5 km/h
